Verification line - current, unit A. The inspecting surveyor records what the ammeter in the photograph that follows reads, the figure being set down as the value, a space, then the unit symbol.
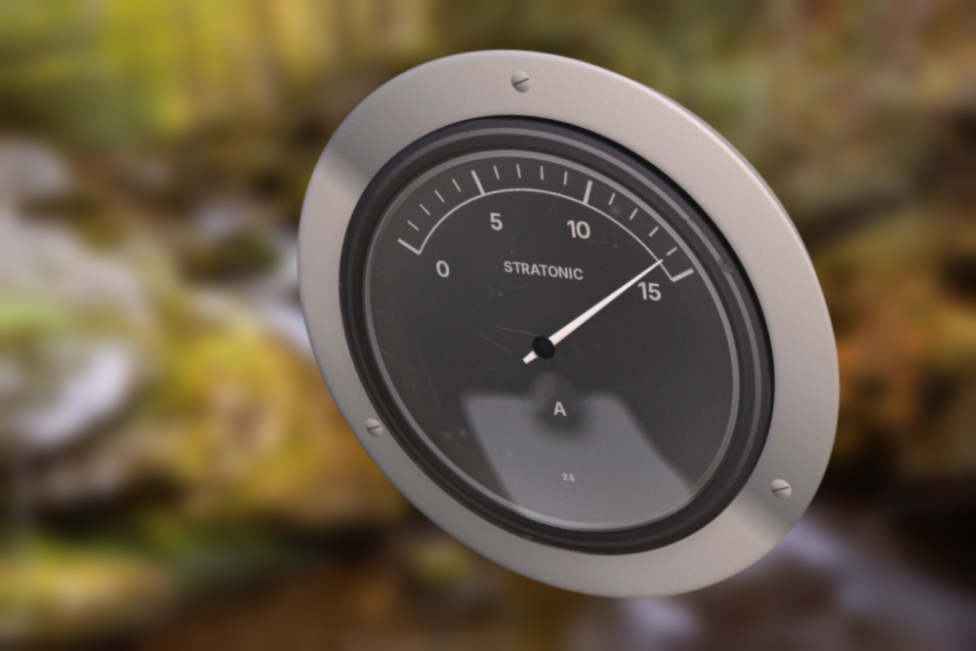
14 A
